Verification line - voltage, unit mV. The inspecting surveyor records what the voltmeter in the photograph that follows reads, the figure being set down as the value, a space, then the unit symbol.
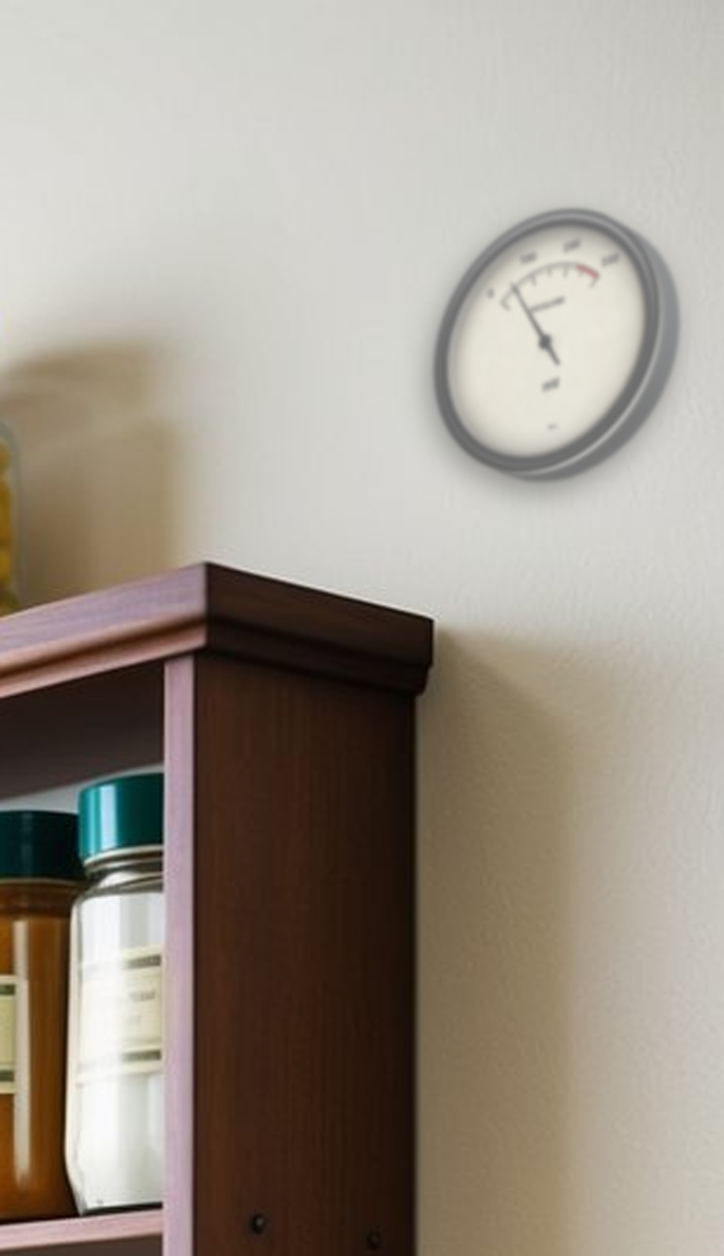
50 mV
